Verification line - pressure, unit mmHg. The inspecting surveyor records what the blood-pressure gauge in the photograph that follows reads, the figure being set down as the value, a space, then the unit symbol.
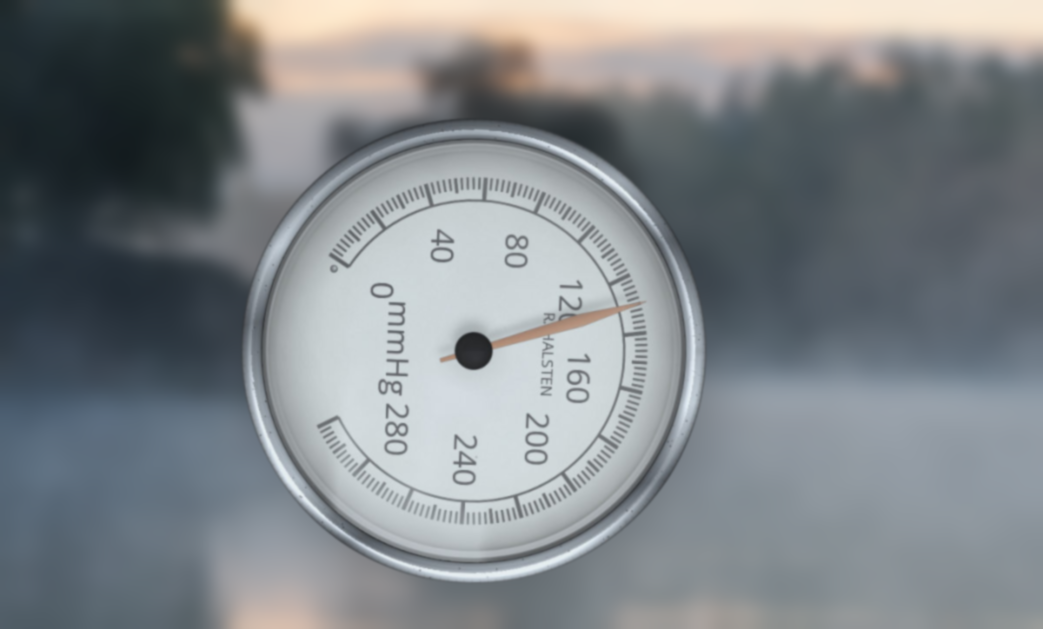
130 mmHg
